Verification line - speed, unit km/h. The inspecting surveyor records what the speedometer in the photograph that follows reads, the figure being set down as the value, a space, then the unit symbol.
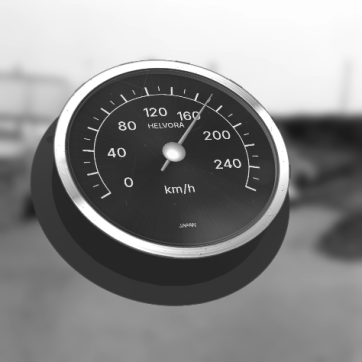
170 km/h
